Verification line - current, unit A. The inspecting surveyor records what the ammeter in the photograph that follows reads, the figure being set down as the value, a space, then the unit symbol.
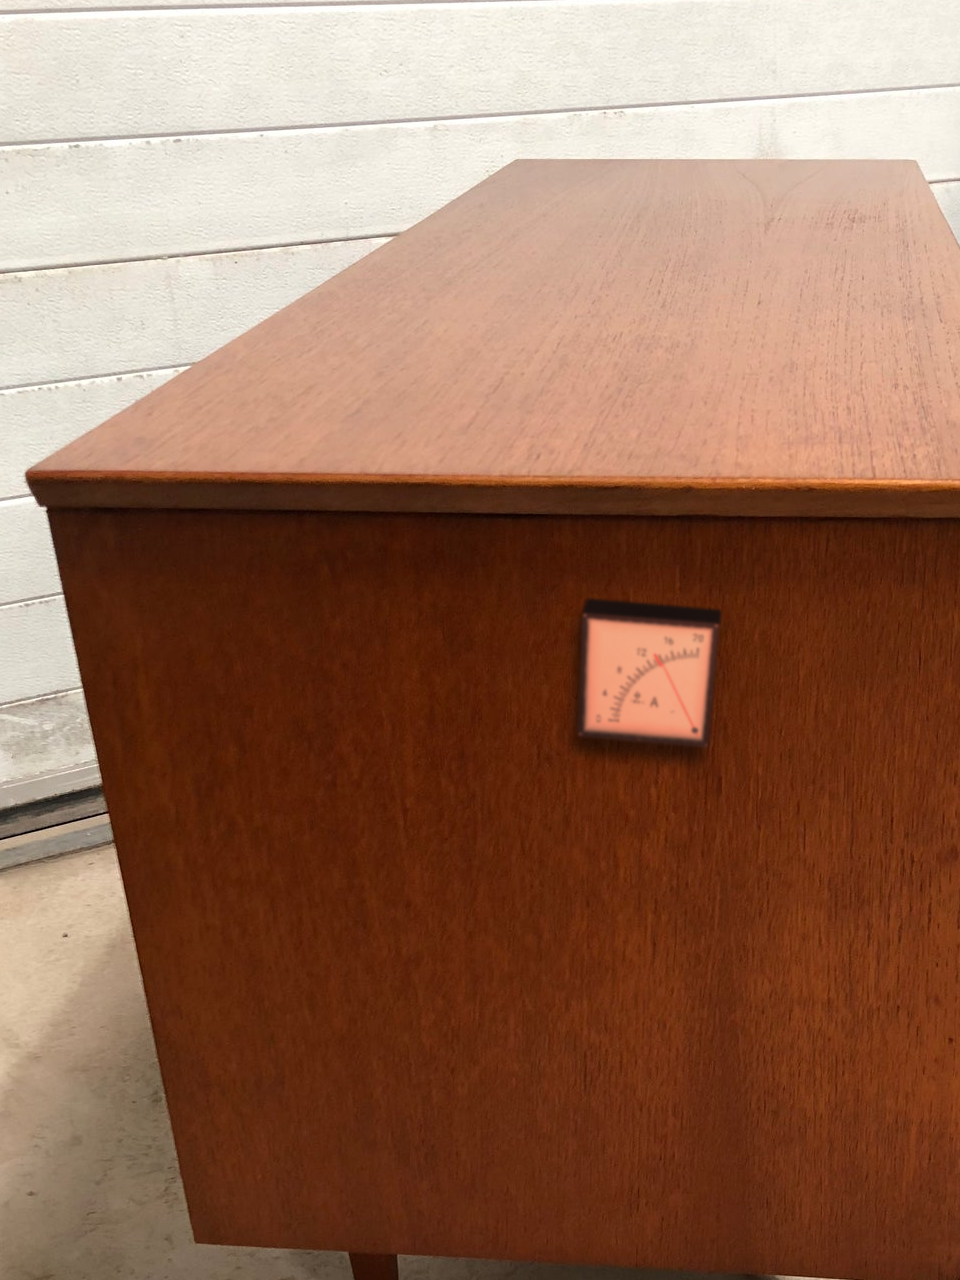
14 A
